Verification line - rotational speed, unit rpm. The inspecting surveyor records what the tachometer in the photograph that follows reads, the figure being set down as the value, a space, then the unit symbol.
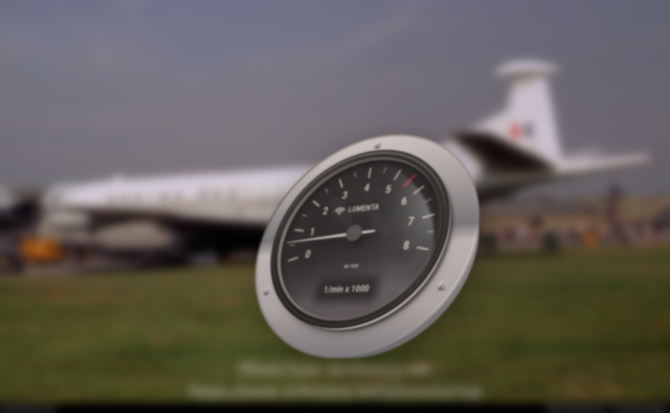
500 rpm
